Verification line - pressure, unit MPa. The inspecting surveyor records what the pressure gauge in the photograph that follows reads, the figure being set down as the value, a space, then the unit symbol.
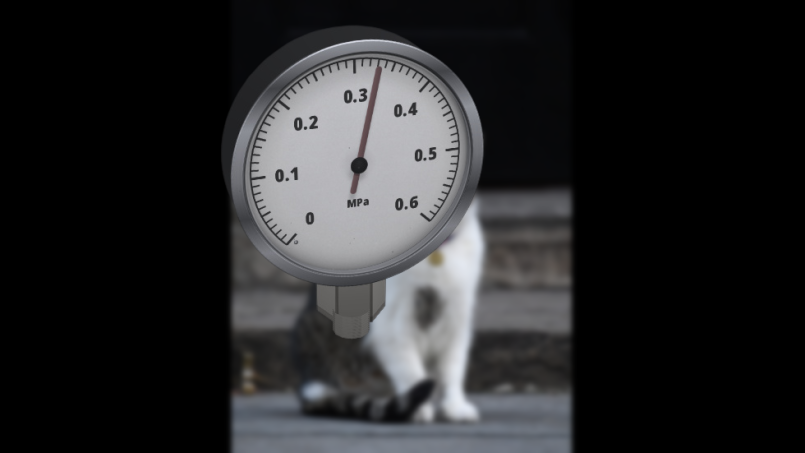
0.33 MPa
